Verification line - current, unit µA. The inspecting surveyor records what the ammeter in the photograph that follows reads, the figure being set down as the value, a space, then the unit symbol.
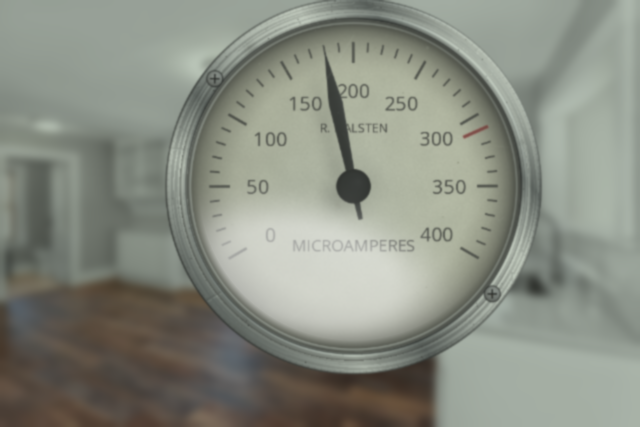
180 µA
